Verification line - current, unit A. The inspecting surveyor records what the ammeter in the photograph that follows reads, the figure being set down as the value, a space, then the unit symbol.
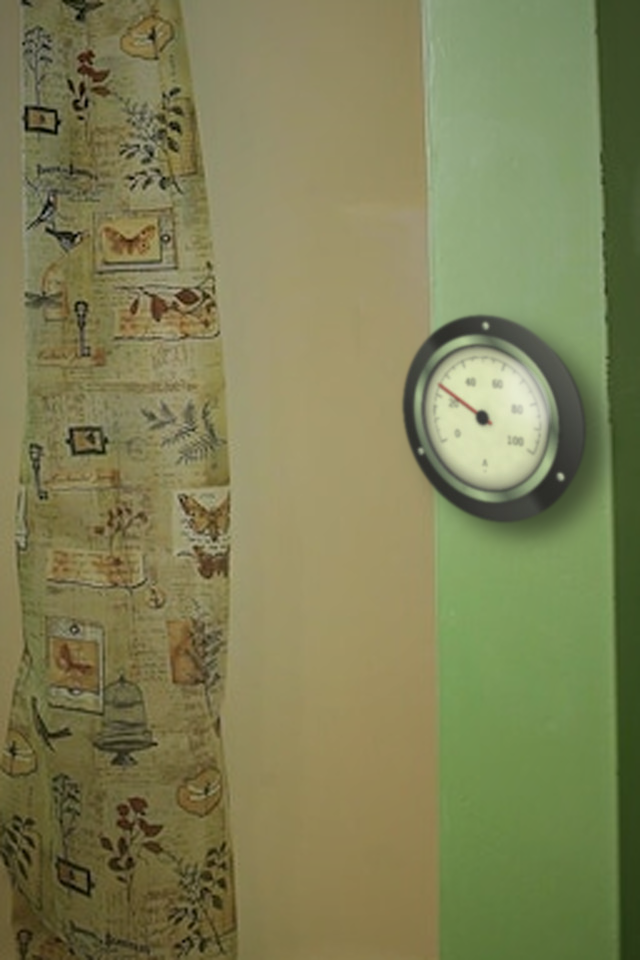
25 A
